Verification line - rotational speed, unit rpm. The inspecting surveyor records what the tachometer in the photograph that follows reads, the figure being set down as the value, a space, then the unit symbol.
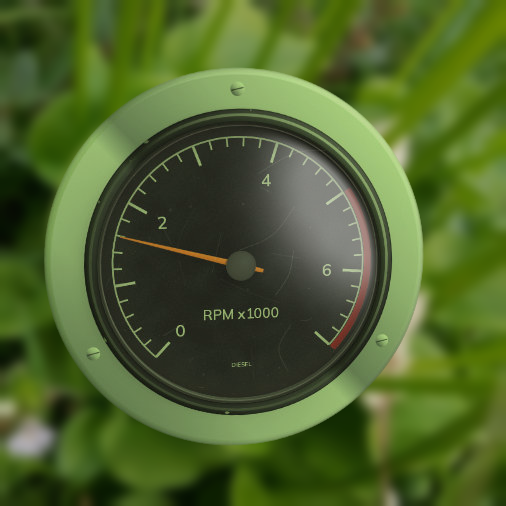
1600 rpm
